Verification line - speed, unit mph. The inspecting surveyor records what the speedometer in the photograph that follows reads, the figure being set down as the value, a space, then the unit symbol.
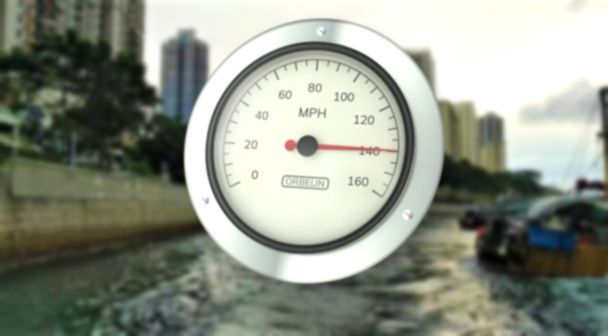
140 mph
